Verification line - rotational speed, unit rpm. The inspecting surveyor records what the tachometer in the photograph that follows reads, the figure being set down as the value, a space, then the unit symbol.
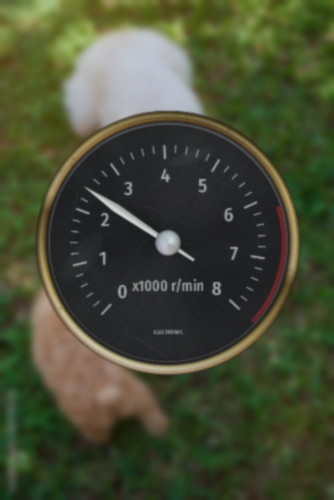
2400 rpm
